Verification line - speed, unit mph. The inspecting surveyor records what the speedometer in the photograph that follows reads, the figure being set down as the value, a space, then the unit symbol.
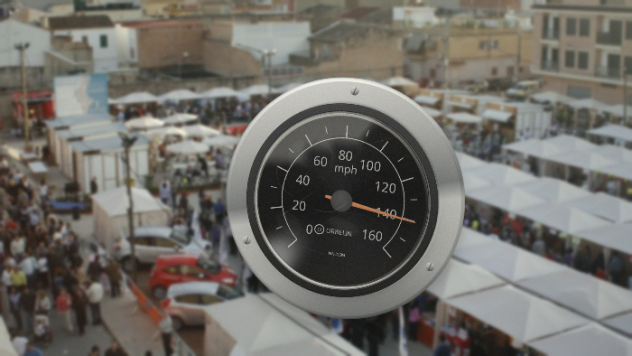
140 mph
